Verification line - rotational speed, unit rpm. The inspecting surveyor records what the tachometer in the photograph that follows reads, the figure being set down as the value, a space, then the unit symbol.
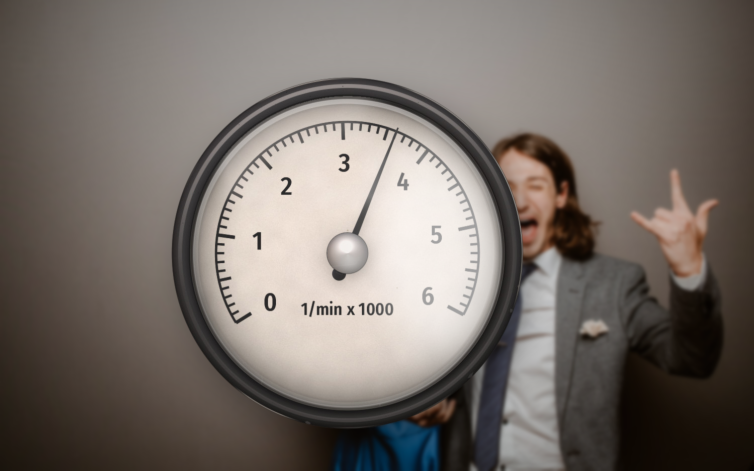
3600 rpm
